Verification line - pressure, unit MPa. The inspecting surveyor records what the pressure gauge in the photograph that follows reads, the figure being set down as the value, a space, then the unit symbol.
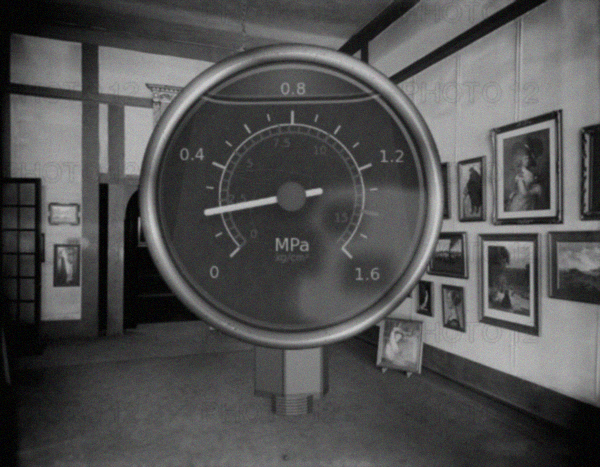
0.2 MPa
